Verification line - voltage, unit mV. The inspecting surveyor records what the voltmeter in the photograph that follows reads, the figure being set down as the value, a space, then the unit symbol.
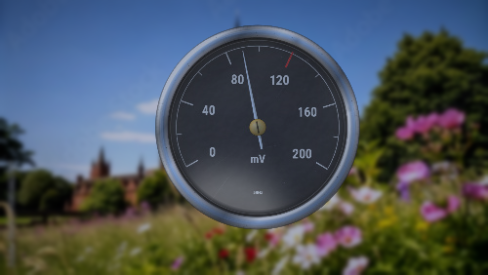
90 mV
